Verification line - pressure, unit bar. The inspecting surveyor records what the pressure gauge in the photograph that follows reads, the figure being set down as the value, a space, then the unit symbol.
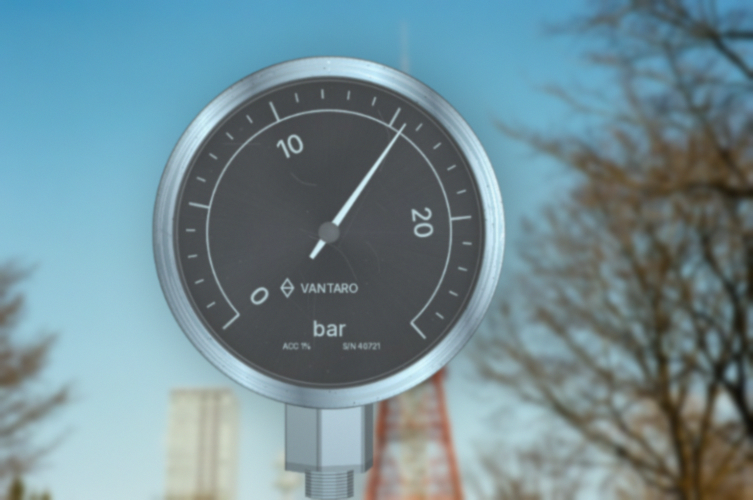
15.5 bar
